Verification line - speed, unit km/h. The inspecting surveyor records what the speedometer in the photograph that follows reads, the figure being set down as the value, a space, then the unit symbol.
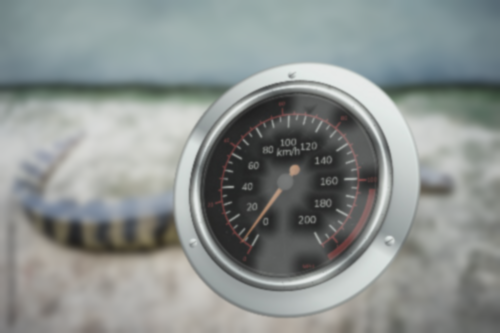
5 km/h
